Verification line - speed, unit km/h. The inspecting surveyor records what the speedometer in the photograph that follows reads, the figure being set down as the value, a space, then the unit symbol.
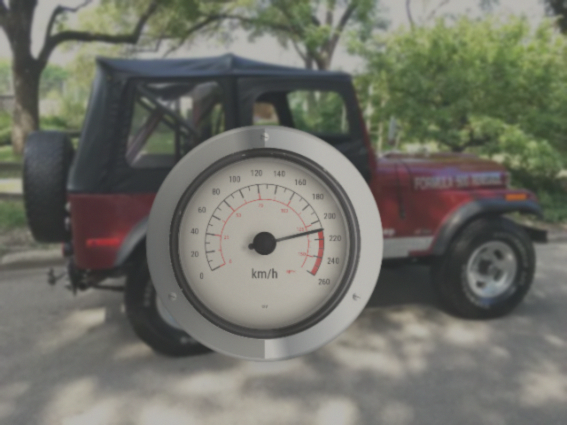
210 km/h
